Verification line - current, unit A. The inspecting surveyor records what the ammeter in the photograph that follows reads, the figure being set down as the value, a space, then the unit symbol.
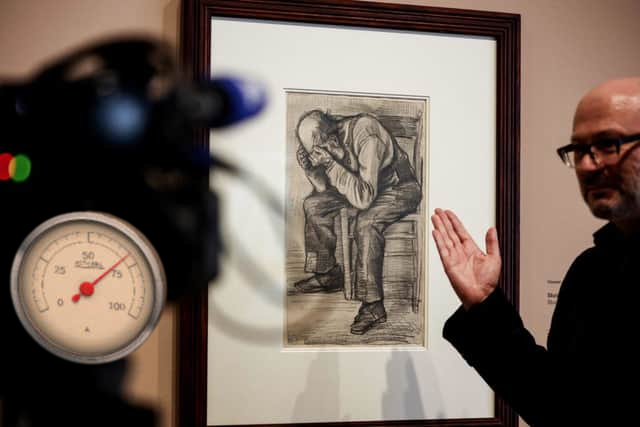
70 A
